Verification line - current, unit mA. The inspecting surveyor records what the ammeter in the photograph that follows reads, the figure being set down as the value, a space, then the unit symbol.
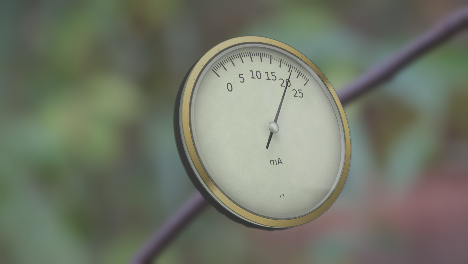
20 mA
